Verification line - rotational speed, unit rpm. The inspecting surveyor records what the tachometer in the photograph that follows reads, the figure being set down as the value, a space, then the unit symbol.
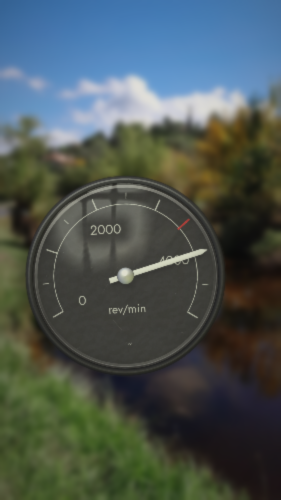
4000 rpm
